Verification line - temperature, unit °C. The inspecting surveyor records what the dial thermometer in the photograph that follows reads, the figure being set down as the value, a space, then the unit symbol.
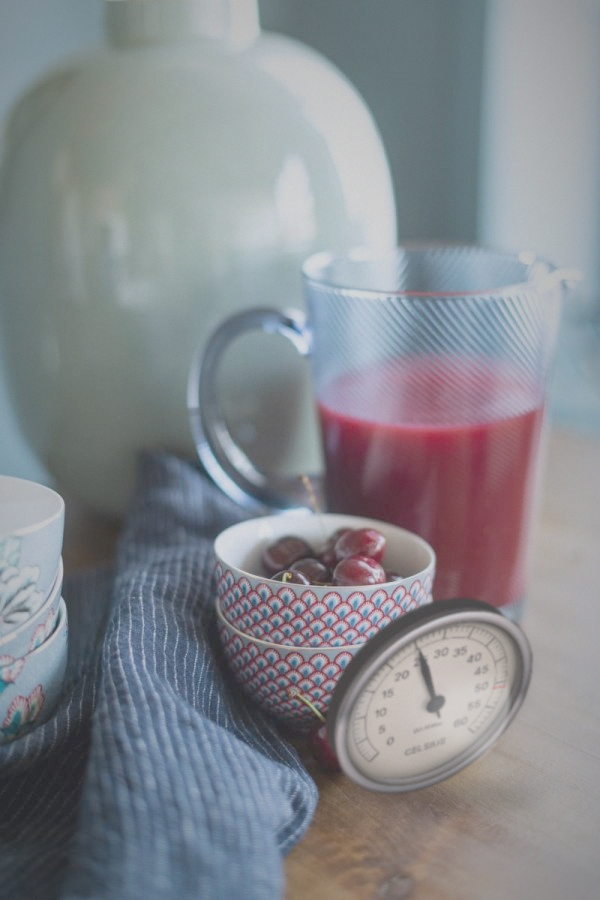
25 °C
